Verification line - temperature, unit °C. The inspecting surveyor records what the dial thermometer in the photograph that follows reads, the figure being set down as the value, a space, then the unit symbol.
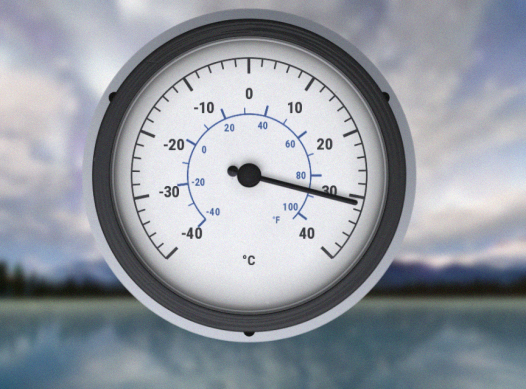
31 °C
